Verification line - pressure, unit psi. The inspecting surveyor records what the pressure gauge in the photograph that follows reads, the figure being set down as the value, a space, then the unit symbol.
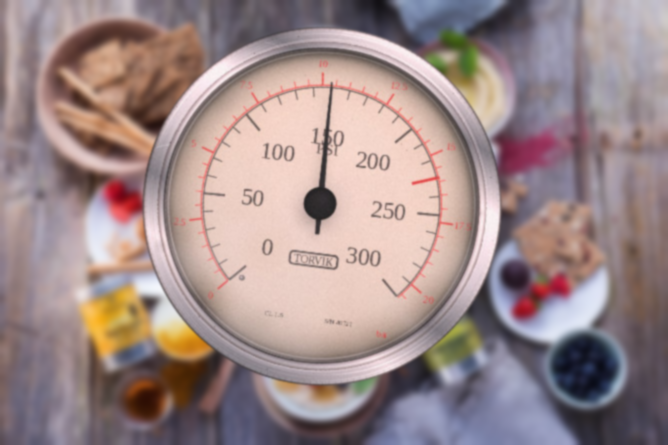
150 psi
